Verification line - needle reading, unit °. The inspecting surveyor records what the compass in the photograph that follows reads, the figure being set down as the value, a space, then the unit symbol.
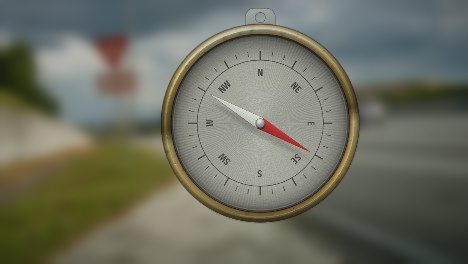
120 °
